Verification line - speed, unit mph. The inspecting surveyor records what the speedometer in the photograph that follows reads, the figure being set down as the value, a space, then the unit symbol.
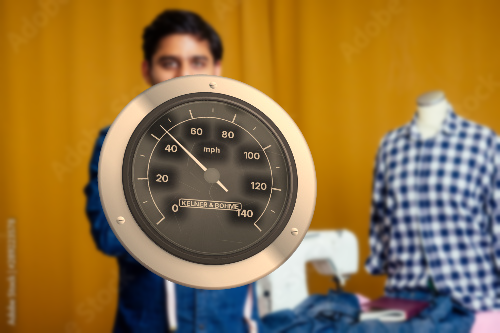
45 mph
